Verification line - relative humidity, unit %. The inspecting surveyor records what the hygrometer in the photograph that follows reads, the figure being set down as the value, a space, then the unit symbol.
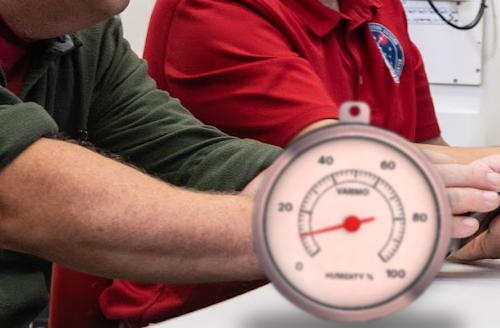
10 %
